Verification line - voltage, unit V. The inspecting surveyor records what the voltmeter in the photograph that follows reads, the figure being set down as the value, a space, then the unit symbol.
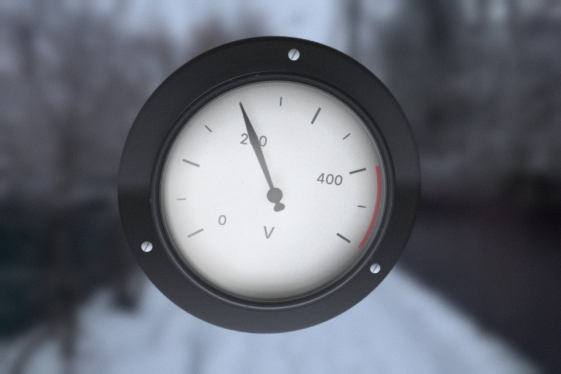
200 V
